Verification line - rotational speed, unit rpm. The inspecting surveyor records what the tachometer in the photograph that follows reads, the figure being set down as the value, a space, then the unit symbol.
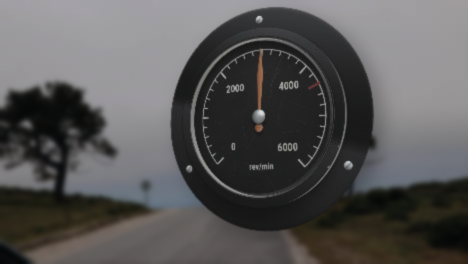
3000 rpm
